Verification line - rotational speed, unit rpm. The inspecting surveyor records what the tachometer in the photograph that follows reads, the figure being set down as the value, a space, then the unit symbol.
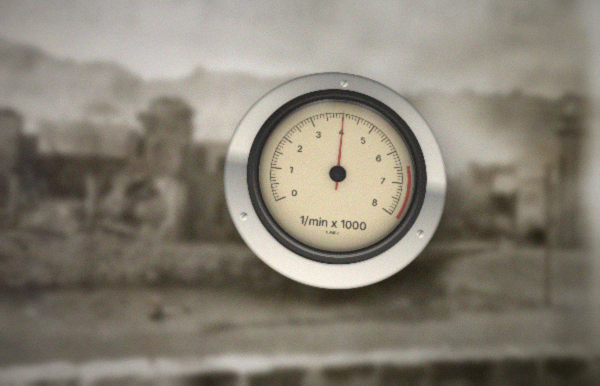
4000 rpm
